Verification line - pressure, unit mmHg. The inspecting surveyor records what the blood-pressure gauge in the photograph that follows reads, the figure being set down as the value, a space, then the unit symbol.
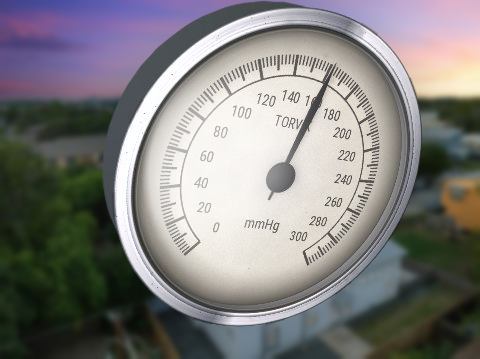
160 mmHg
